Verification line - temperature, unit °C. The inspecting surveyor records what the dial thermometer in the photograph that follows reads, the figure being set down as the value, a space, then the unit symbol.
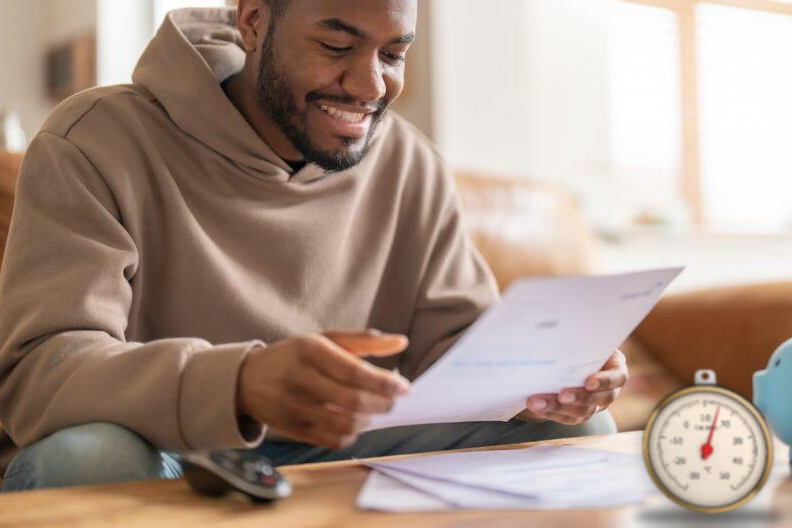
15 °C
